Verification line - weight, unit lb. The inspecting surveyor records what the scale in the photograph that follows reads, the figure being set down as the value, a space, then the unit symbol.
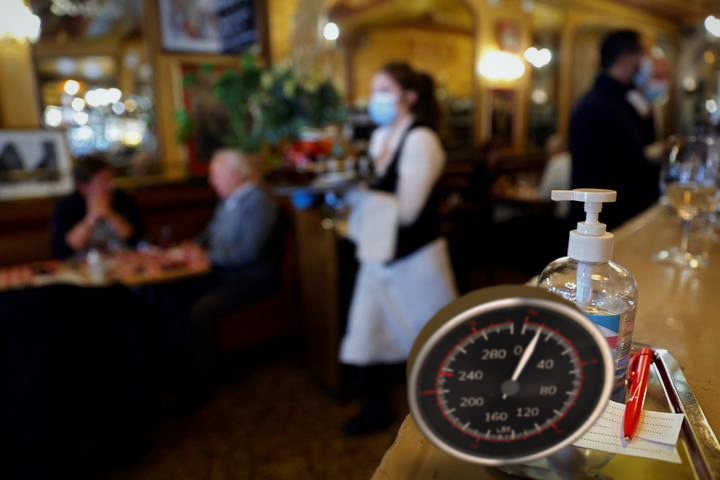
10 lb
